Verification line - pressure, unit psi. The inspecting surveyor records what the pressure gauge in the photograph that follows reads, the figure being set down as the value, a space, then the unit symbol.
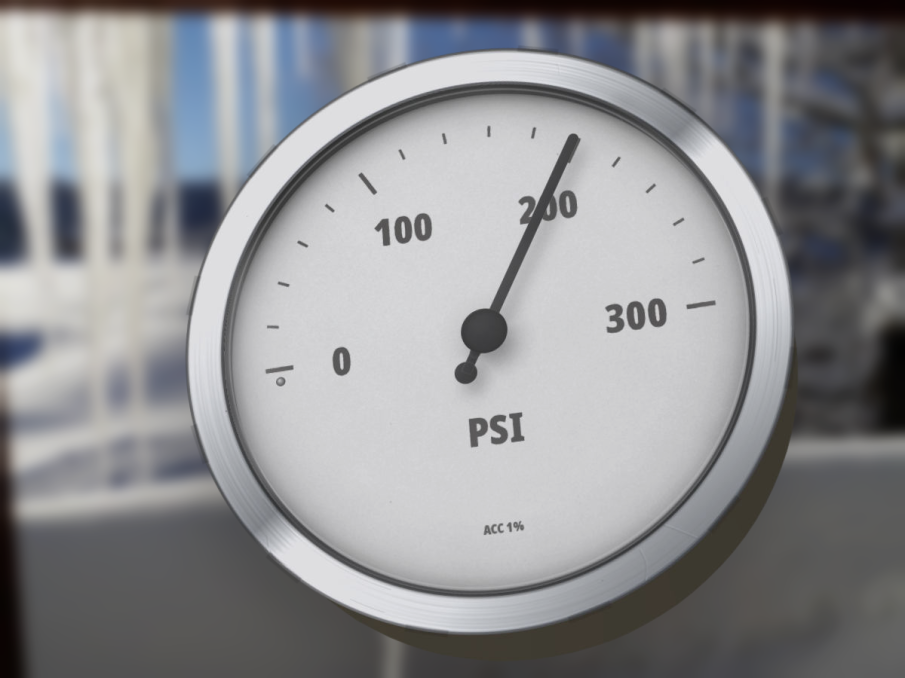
200 psi
